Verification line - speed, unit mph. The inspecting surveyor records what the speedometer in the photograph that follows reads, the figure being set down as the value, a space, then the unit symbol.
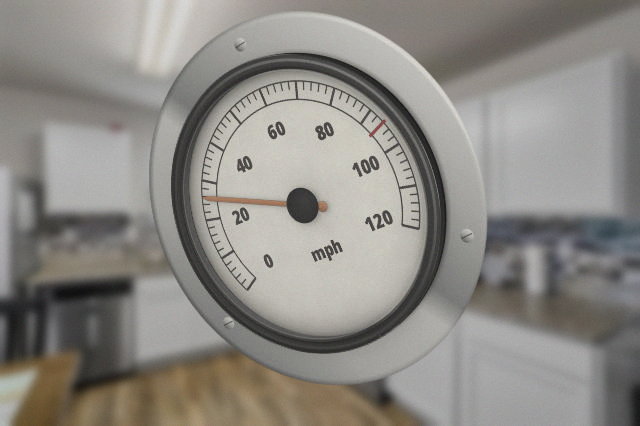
26 mph
